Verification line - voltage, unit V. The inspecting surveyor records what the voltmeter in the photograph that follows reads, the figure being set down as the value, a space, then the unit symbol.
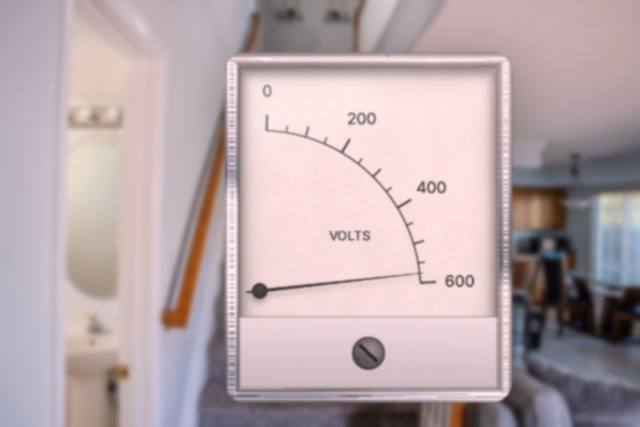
575 V
